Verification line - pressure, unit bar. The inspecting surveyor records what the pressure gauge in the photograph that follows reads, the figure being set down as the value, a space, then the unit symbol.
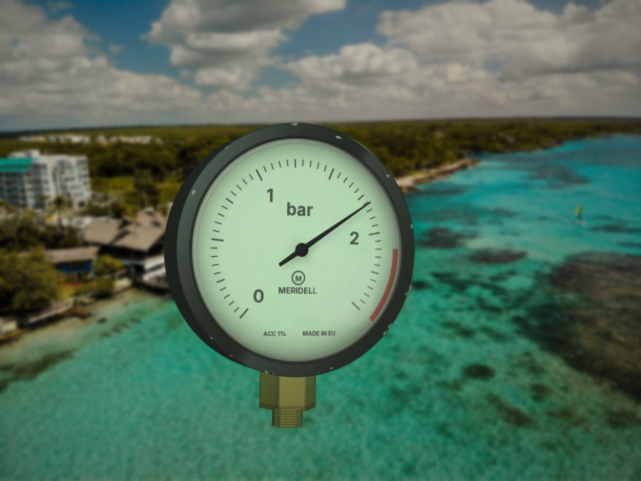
1.8 bar
